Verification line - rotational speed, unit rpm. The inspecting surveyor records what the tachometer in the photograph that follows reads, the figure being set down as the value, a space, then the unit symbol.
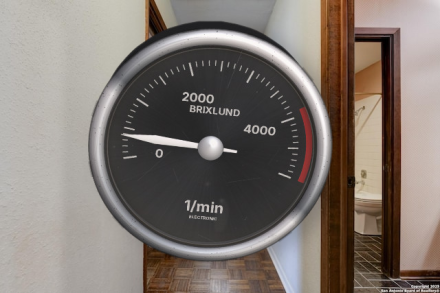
400 rpm
